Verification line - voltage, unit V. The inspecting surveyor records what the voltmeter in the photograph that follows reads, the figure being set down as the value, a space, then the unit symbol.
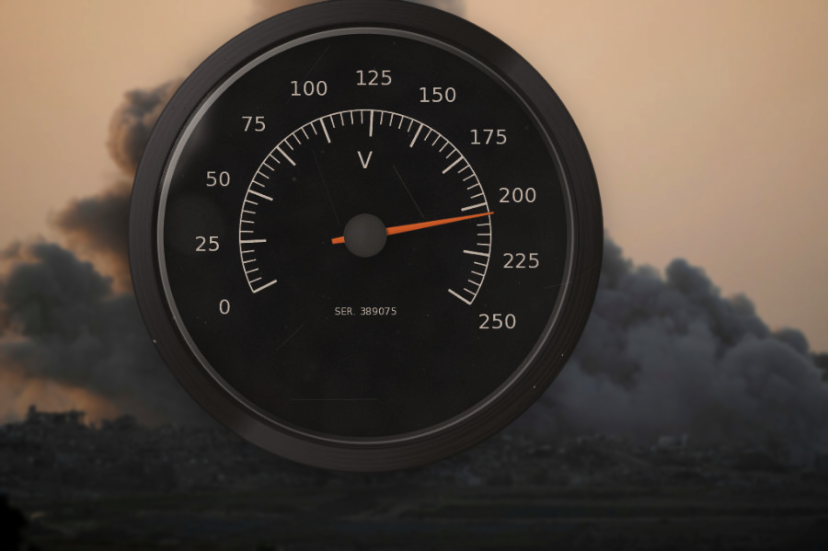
205 V
